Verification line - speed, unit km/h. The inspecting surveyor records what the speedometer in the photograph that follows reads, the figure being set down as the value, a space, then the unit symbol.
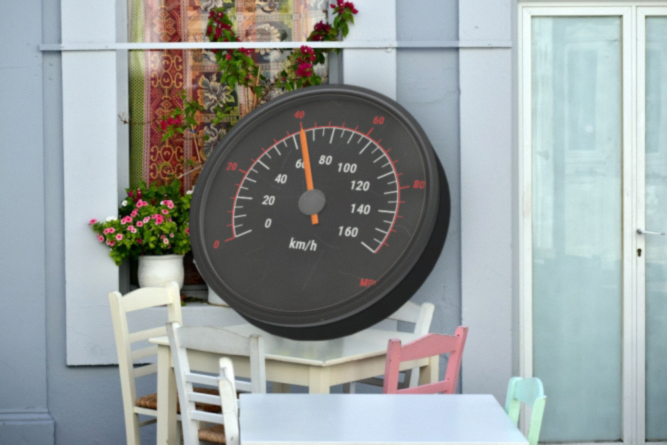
65 km/h
